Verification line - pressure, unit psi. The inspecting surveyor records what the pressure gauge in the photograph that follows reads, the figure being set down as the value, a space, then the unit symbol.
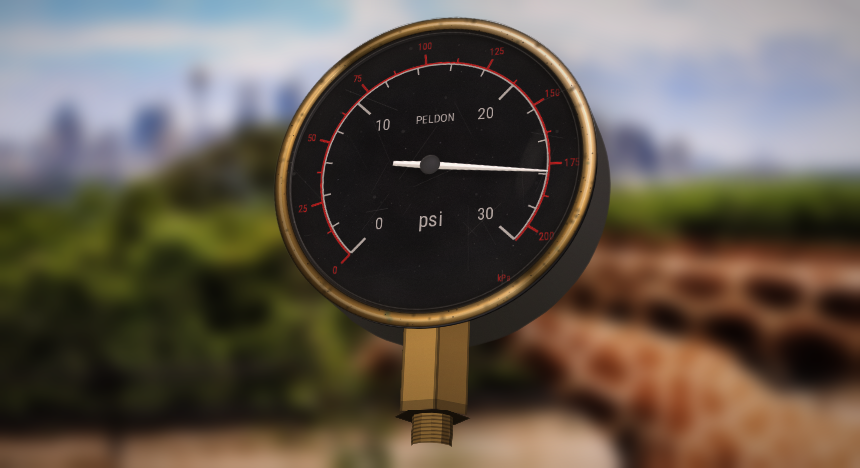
26 psi
